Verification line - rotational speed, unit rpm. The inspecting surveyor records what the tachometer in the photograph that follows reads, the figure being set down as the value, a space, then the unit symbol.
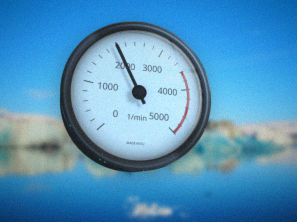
2000 rpm
